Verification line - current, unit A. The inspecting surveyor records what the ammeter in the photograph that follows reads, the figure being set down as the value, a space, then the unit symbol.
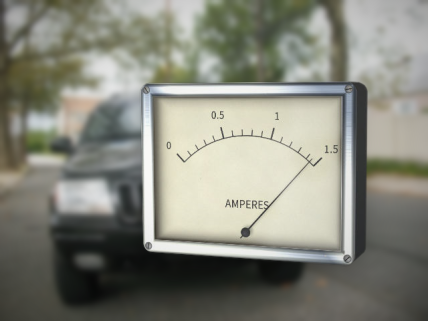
1.45 A
